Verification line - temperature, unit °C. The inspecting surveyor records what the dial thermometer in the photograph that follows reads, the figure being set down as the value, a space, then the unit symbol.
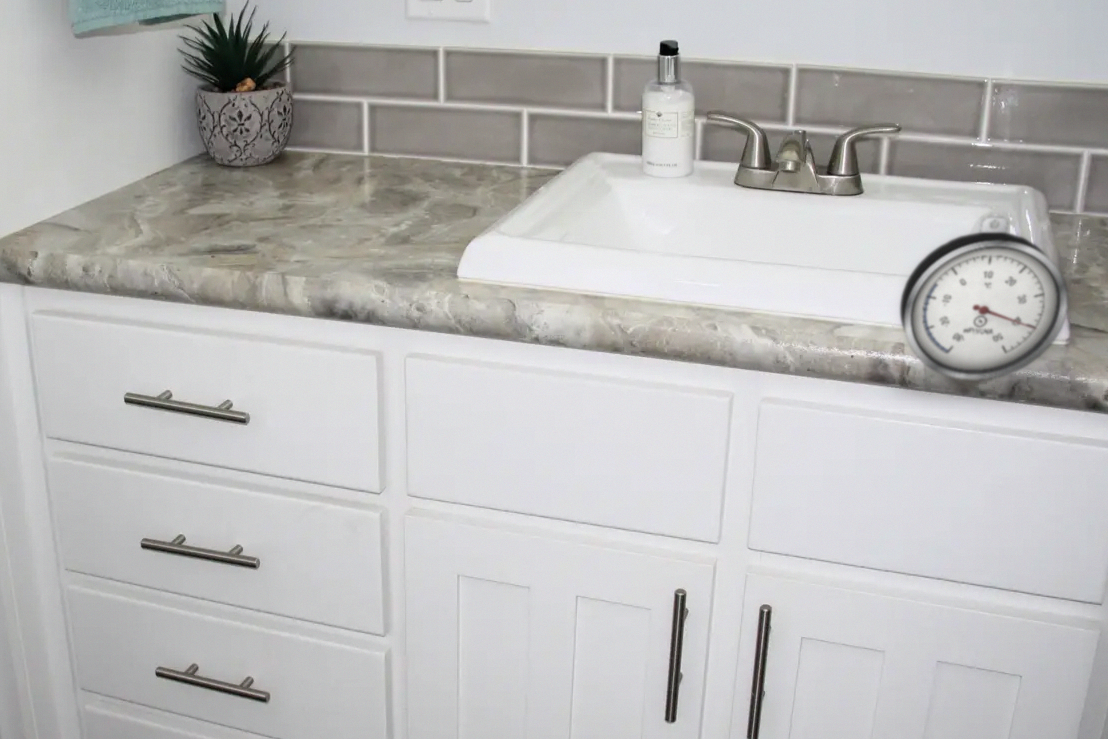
40 °C
